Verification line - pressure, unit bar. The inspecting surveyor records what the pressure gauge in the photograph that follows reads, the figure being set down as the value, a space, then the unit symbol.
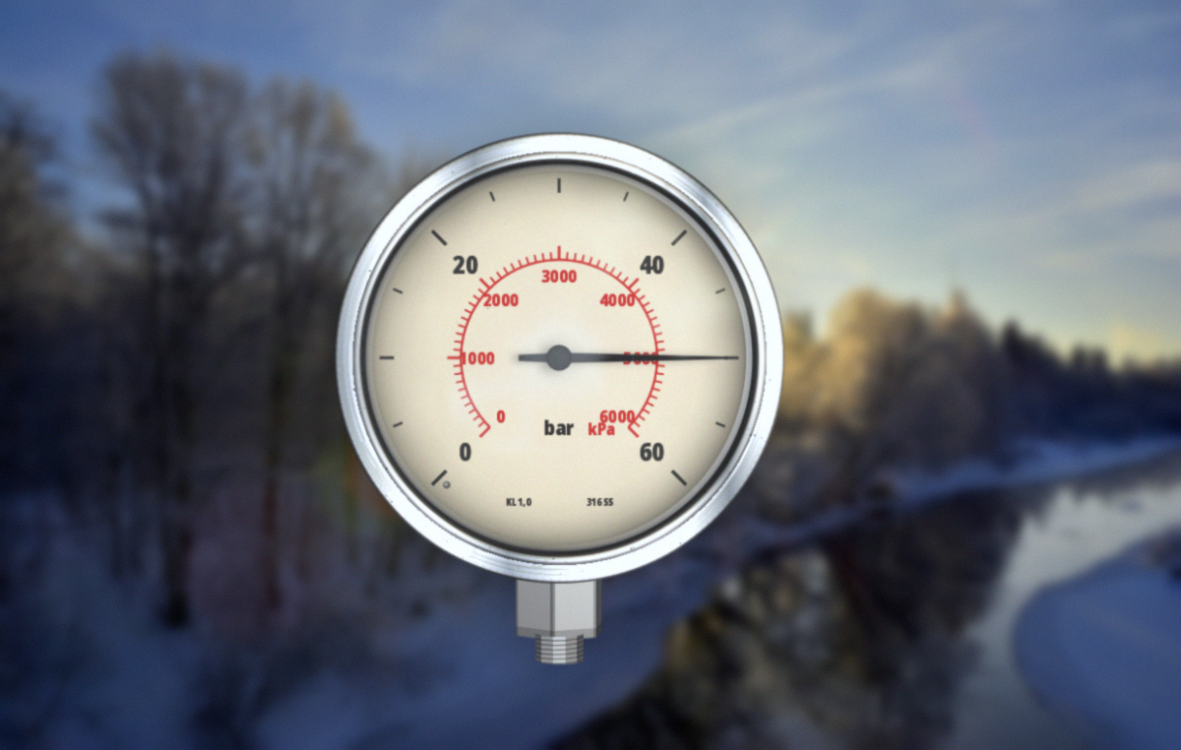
50 bar
